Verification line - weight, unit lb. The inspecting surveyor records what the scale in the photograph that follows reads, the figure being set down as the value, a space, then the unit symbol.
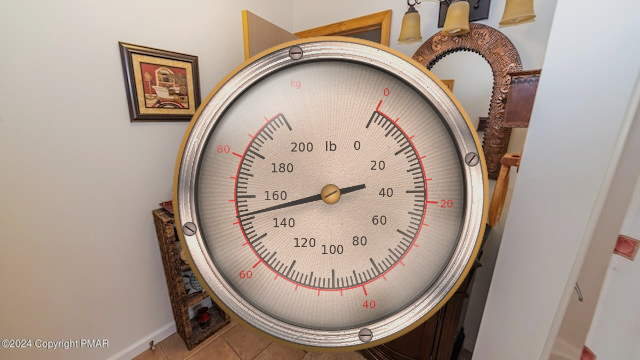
152 lb
